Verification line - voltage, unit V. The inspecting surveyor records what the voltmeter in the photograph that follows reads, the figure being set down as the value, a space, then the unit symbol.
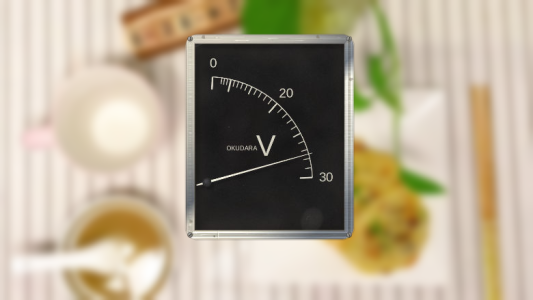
27.5 V
